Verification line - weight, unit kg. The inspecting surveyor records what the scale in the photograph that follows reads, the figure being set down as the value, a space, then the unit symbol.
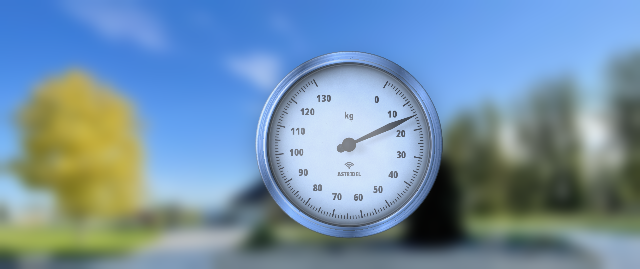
15 kg
